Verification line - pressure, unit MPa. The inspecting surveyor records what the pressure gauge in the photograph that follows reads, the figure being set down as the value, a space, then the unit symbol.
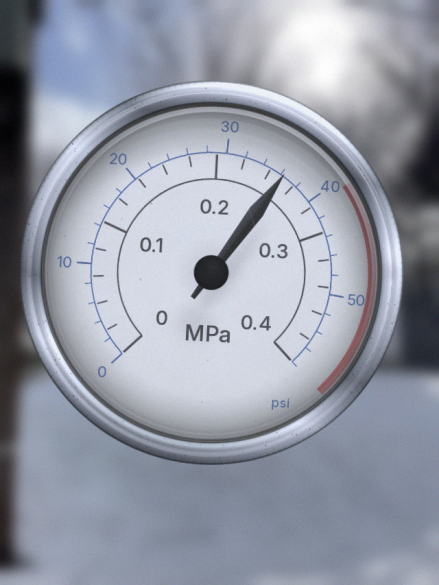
0.25 MPa
